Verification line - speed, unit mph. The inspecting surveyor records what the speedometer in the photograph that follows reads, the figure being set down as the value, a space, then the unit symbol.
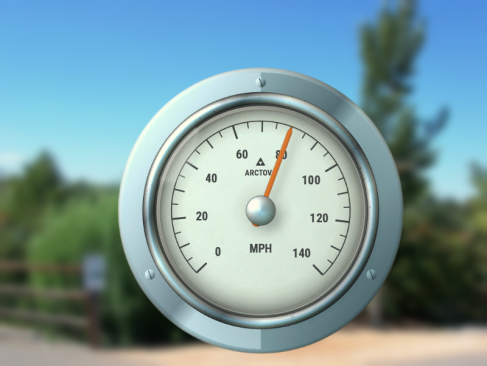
80 mph
